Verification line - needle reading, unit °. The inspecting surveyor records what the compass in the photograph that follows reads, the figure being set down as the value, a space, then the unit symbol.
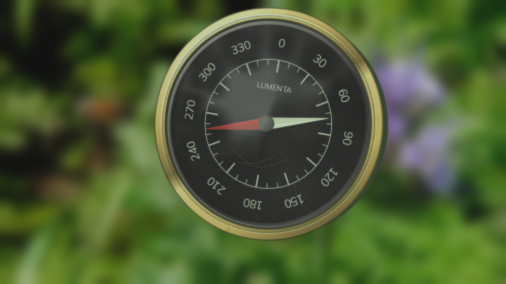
255 °
